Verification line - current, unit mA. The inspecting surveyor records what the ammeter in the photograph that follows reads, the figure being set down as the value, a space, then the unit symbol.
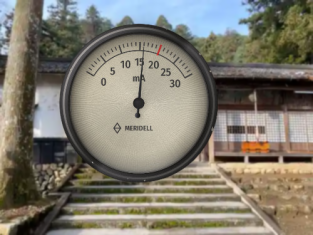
16 mA
